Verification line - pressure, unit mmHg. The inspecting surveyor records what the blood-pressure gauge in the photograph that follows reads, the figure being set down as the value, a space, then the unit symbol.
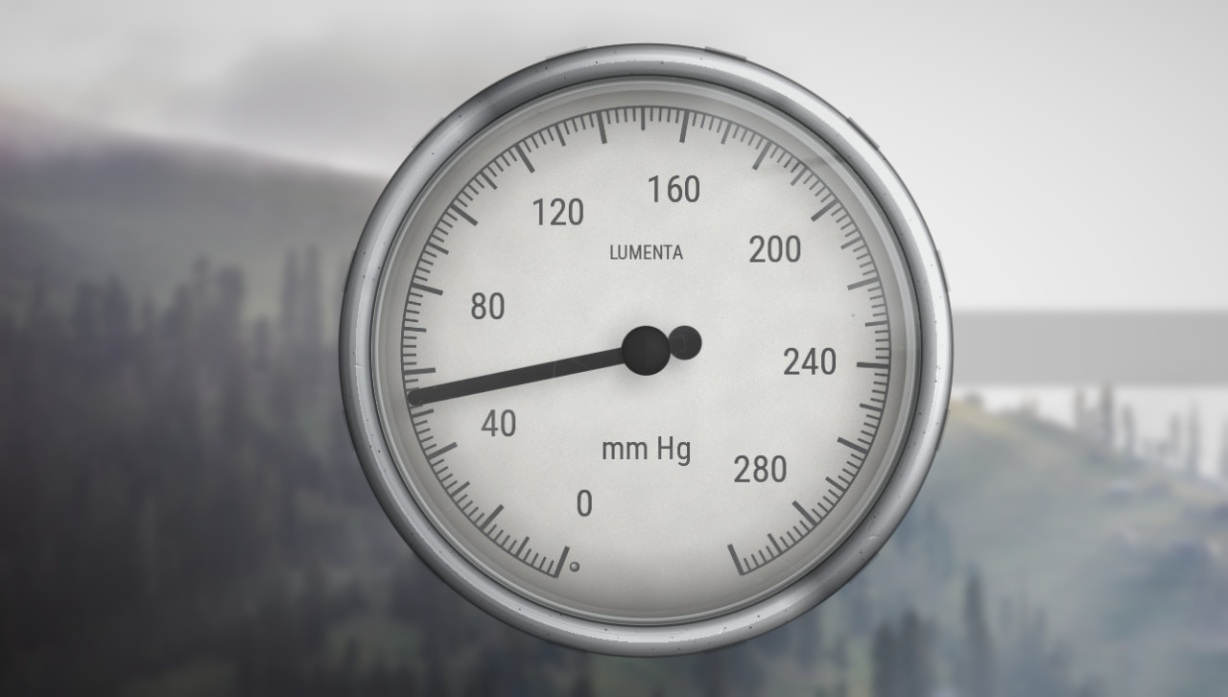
54 mmHg
